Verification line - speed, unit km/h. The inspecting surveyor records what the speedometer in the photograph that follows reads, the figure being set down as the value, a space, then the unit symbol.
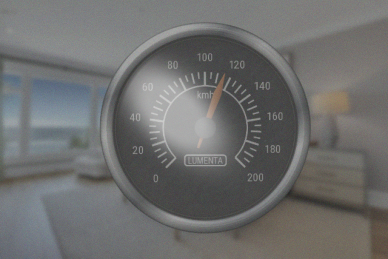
115 km/h
